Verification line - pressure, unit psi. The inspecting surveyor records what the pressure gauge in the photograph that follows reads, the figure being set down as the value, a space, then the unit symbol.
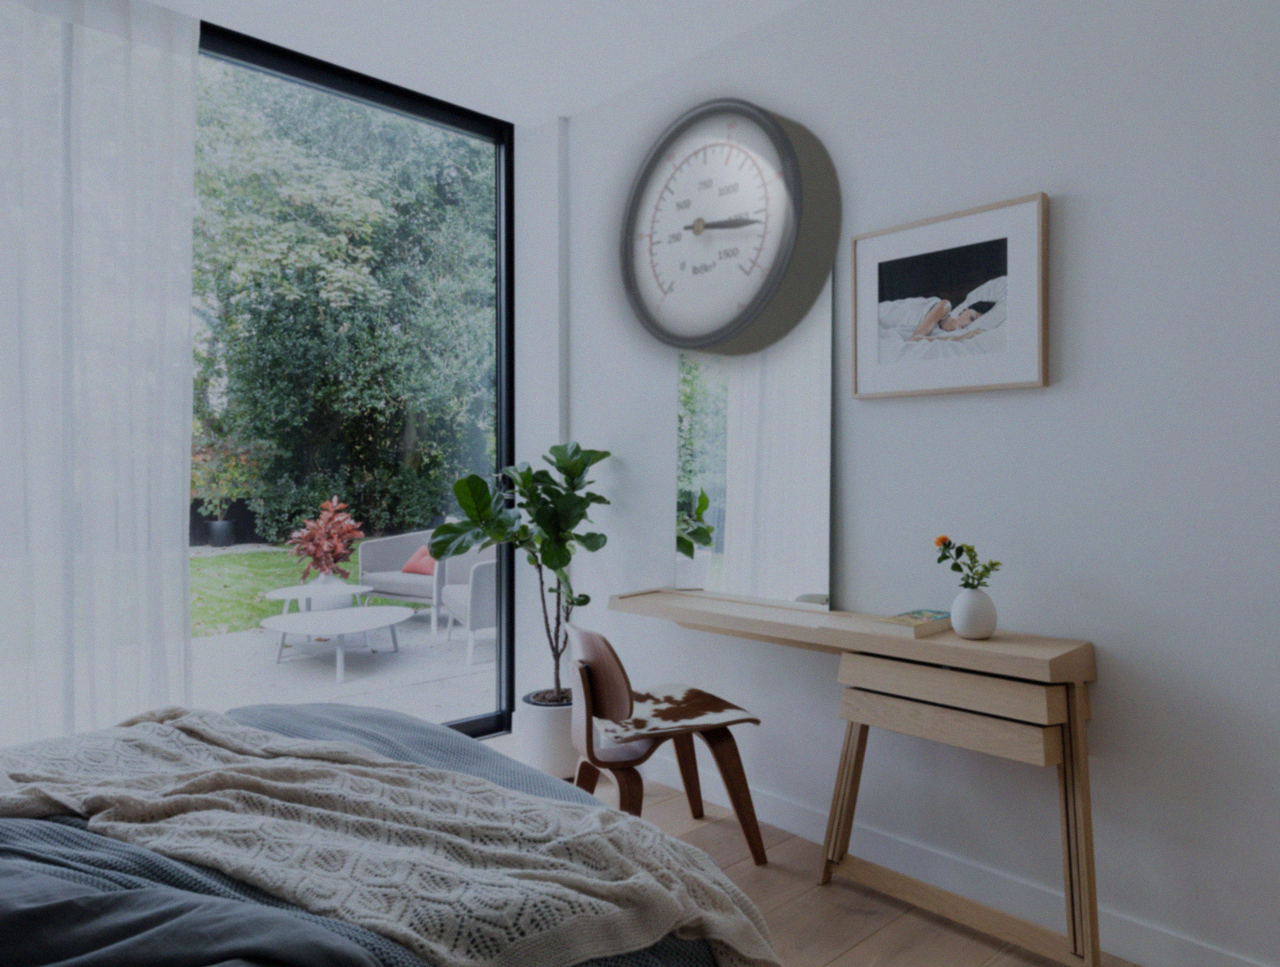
1300 psi
